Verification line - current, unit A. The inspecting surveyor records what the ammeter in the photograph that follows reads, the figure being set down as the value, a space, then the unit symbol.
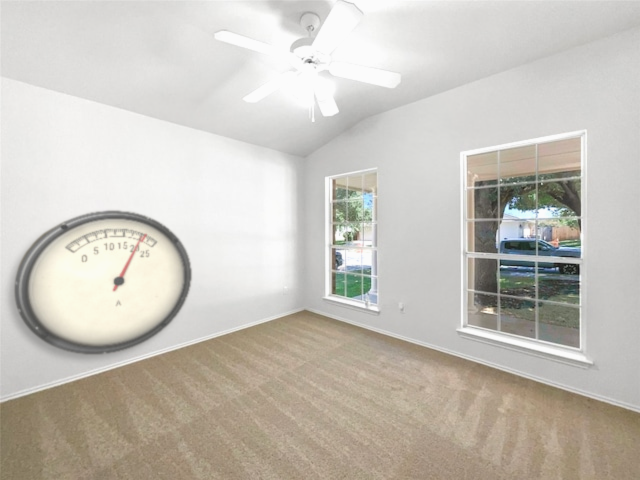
20 A
